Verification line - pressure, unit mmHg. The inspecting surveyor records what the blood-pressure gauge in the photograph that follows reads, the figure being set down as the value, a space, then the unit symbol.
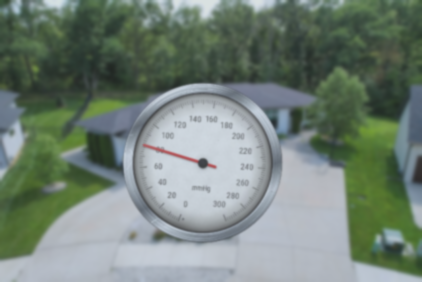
80 mmHg
